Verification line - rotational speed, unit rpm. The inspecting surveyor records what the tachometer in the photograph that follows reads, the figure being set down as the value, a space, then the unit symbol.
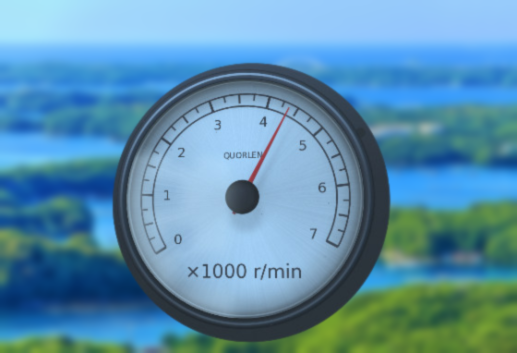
4375 rpm
